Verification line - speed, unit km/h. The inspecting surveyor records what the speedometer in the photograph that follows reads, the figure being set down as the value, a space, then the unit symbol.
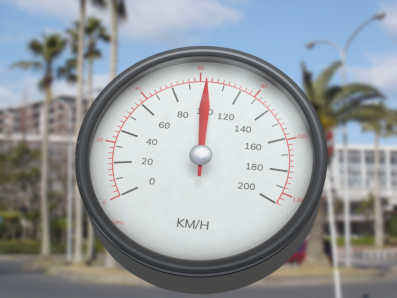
100 km/h
